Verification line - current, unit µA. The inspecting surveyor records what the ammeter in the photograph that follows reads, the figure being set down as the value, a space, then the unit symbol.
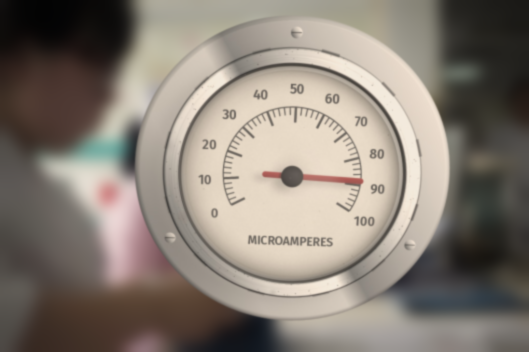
88 µA
